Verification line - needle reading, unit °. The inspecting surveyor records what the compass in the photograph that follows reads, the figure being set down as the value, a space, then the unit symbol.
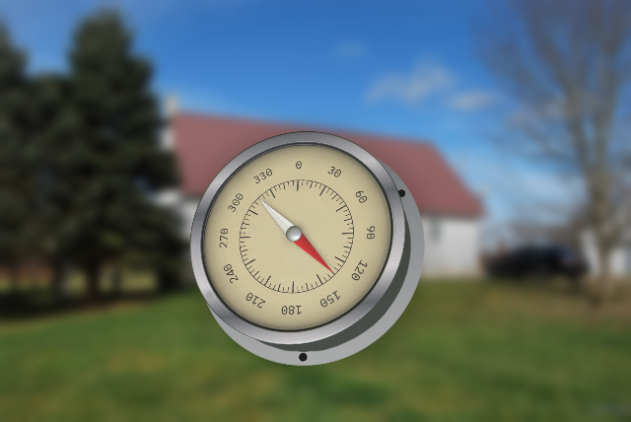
135 °
